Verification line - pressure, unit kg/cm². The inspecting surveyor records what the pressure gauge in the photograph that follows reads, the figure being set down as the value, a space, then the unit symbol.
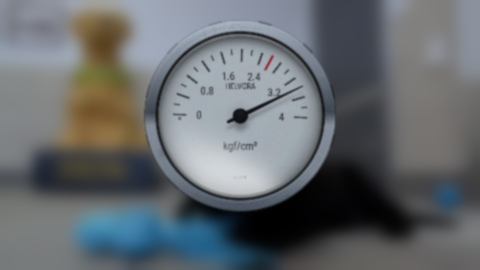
3.4 kg/cm²
